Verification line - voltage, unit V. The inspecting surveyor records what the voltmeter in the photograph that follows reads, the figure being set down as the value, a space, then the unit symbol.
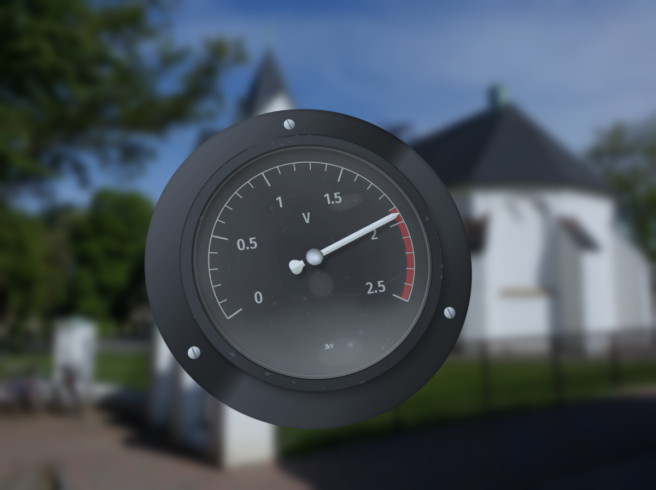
1.95 V
